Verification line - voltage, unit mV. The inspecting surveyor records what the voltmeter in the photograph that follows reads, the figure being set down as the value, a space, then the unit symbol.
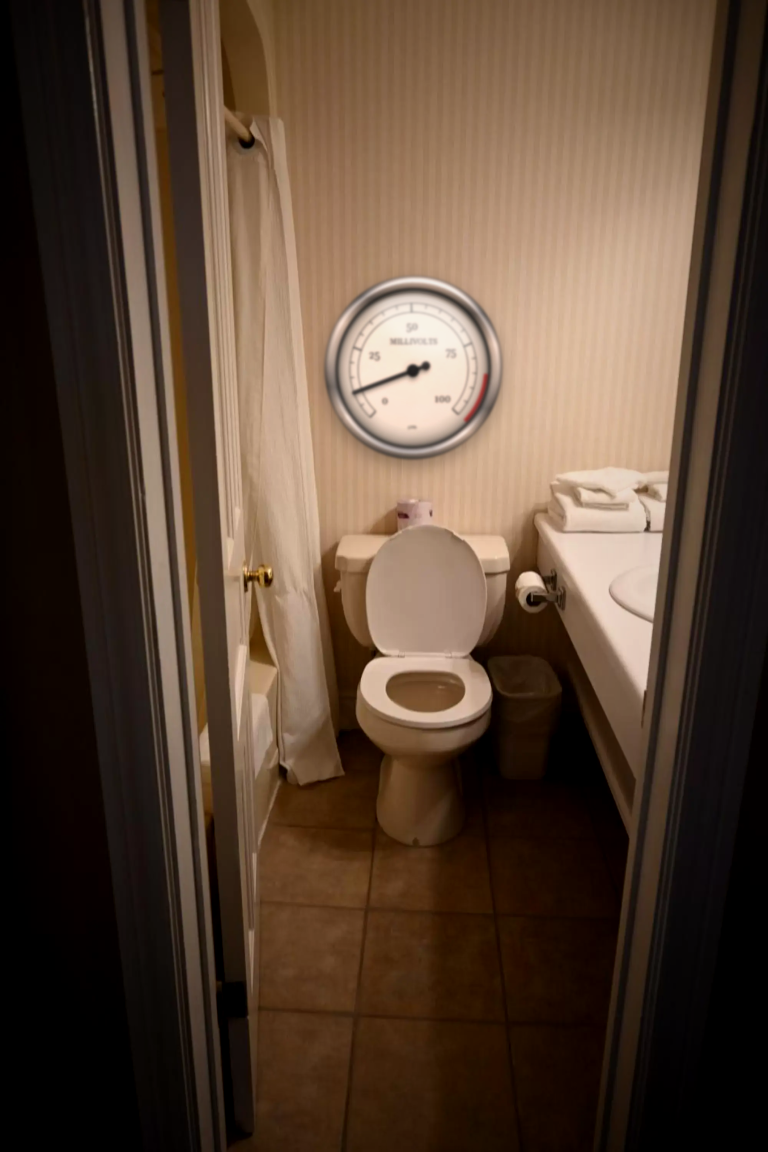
10 mV
